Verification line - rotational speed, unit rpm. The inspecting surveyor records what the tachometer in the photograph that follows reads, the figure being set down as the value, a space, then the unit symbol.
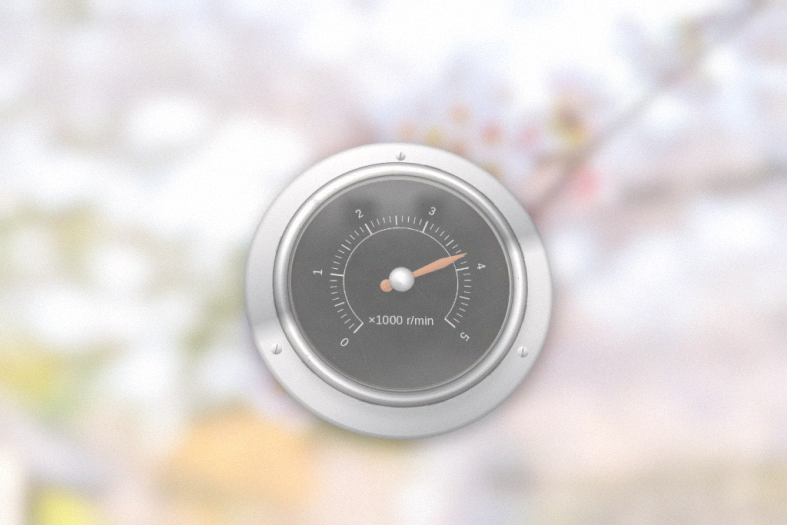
3800 rpm
